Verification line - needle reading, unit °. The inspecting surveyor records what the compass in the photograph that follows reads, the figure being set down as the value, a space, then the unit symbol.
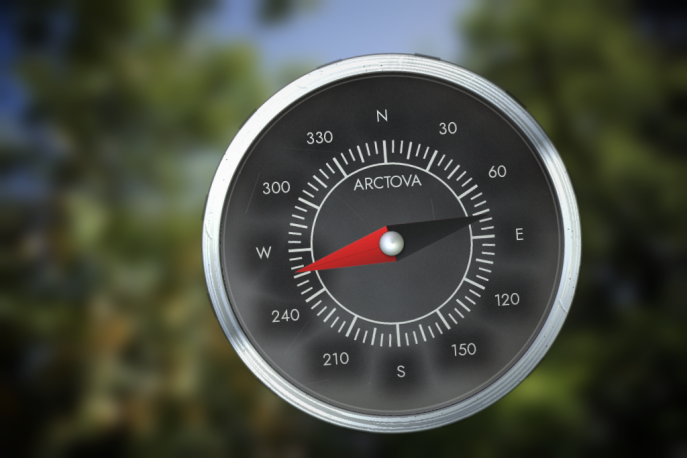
257.5 °
